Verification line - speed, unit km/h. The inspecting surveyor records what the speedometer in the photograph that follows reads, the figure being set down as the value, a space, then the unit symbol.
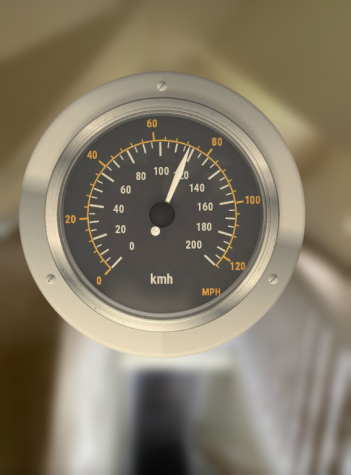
117.5 km/h
